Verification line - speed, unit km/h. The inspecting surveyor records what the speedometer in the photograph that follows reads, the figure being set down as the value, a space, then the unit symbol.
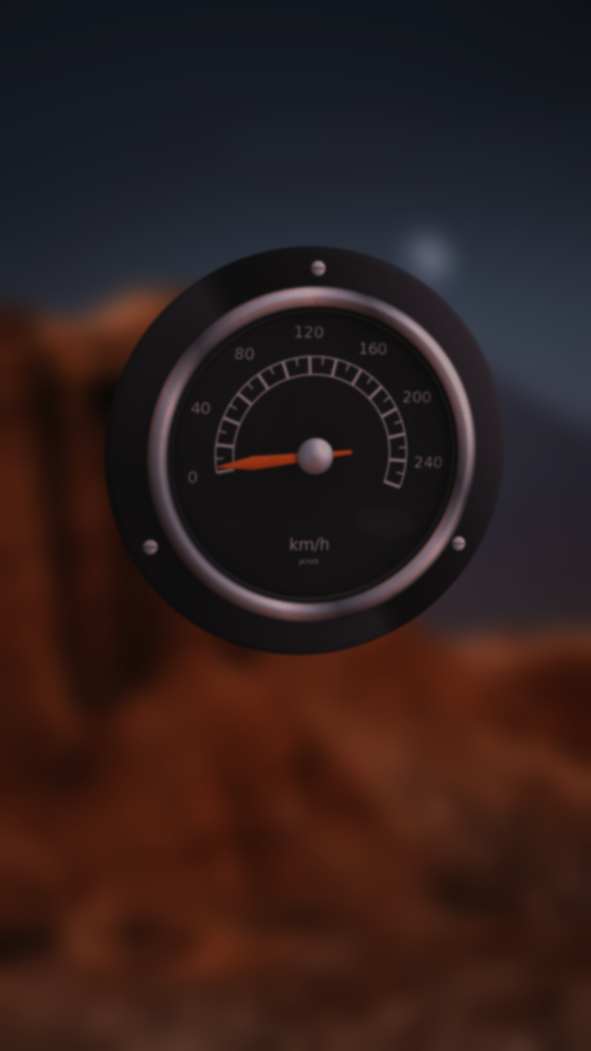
5 km/h
